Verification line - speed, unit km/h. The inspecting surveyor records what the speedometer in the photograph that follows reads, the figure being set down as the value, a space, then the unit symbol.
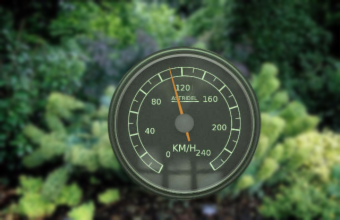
110 km/h
